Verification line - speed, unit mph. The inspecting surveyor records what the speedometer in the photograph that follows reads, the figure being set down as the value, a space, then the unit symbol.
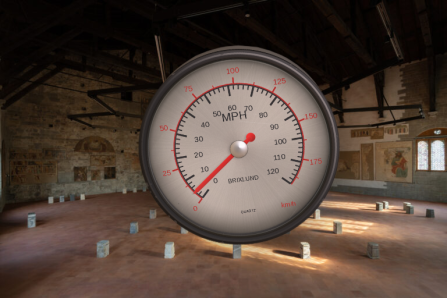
4 mph
